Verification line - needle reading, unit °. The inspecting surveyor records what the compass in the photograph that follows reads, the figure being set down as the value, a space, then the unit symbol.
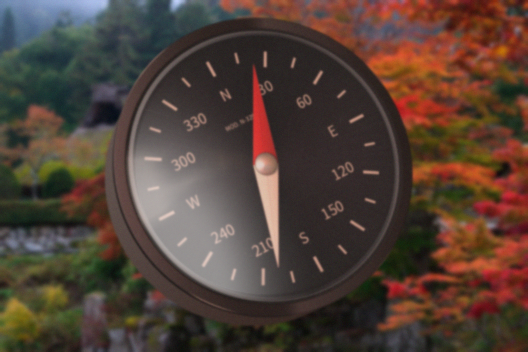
22.5 °
